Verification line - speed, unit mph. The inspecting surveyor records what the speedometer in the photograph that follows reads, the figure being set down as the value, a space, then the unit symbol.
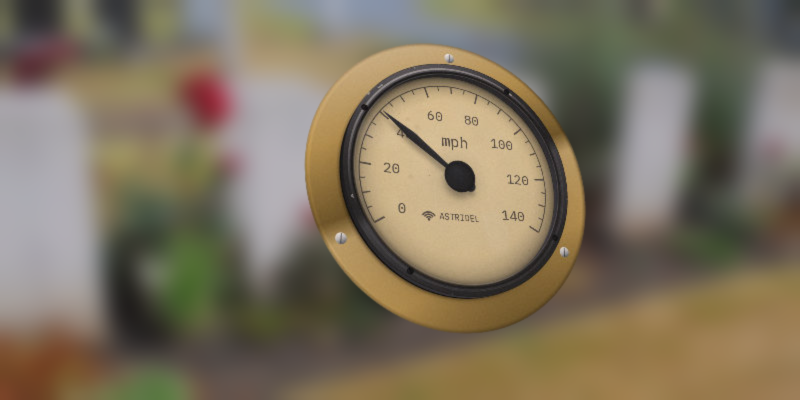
40 mph
